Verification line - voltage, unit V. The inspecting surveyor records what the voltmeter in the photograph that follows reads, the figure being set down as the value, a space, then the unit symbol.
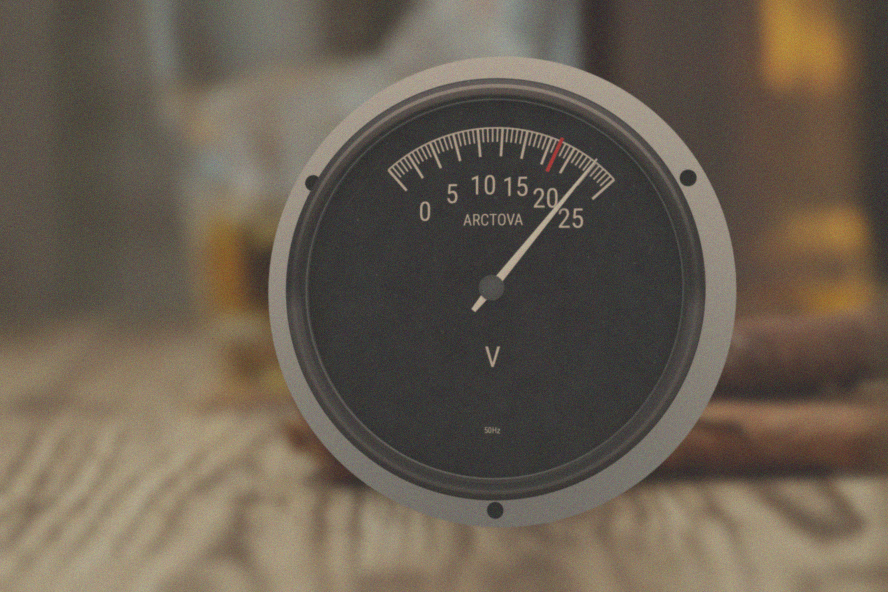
22.5 V
